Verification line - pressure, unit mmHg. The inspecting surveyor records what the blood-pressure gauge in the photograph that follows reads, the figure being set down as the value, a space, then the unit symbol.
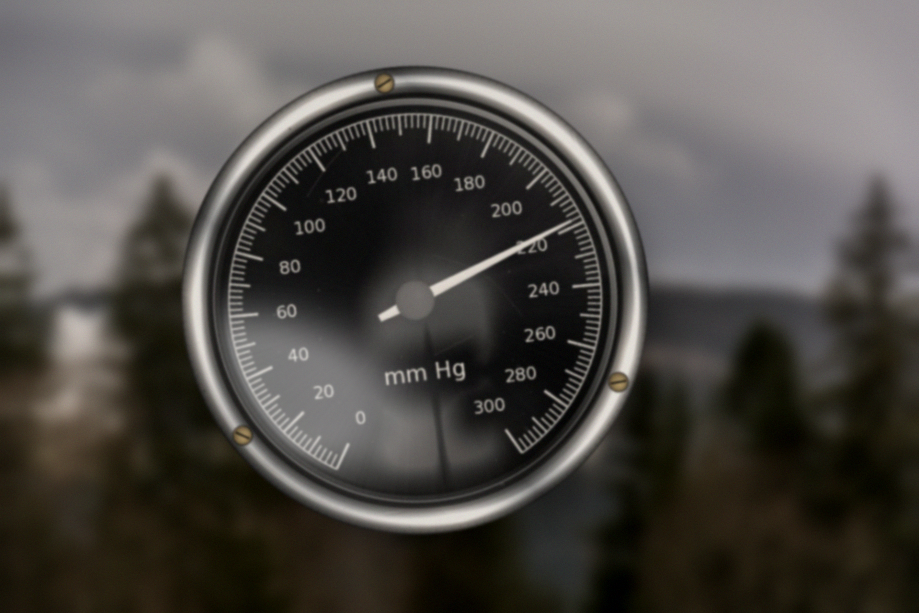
218 mmHg
